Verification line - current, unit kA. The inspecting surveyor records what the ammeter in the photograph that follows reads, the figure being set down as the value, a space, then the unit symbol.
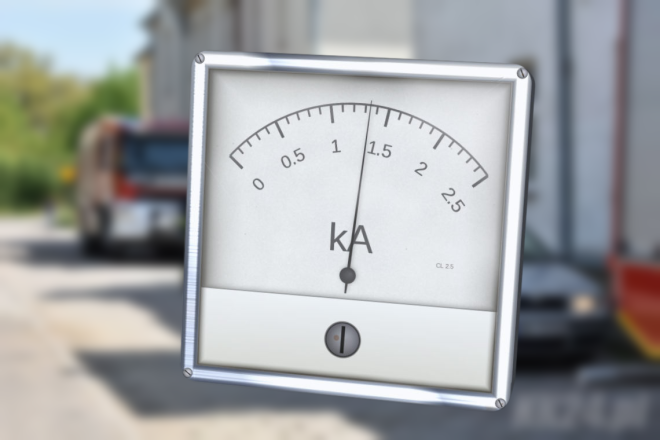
1.35 kA
